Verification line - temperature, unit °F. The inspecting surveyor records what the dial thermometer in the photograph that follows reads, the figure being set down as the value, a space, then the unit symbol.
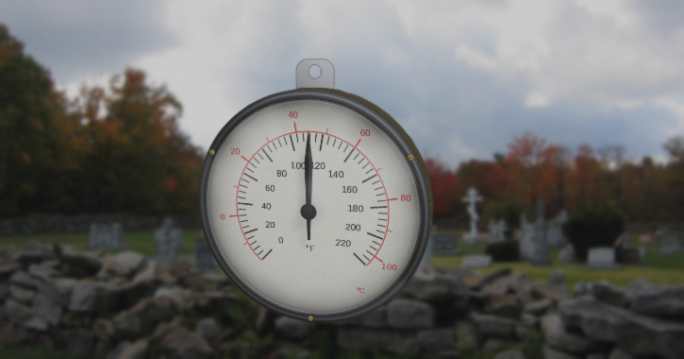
112 °F
